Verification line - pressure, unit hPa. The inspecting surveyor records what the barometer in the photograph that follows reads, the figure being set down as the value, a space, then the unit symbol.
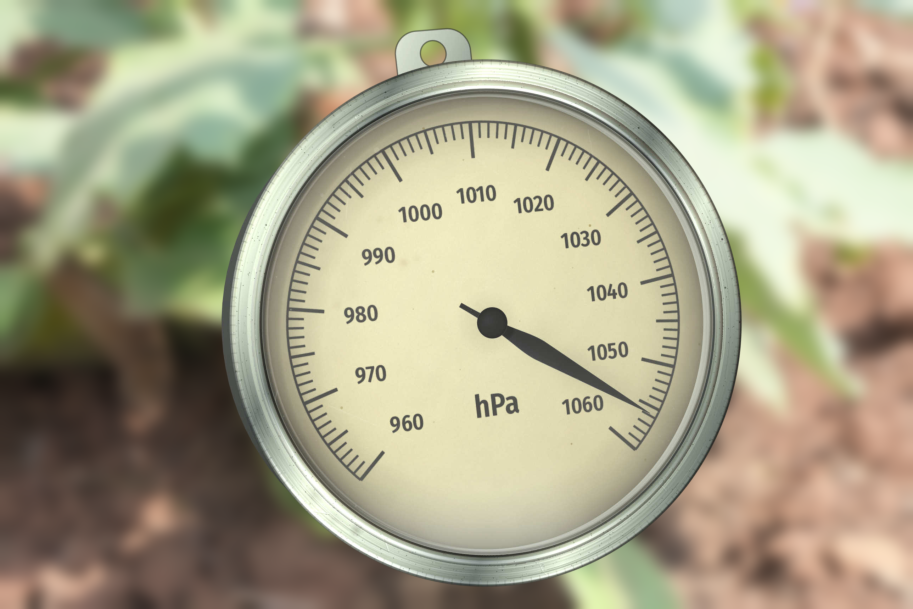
1056 hPa
